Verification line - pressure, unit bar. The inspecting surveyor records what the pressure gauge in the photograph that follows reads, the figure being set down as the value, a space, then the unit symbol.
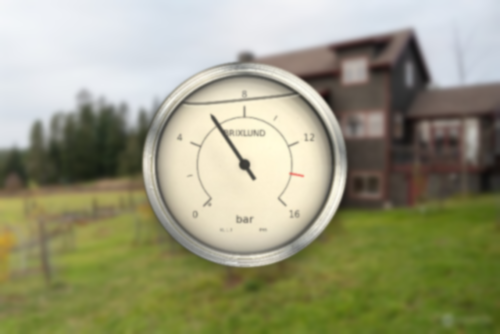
6 bar
